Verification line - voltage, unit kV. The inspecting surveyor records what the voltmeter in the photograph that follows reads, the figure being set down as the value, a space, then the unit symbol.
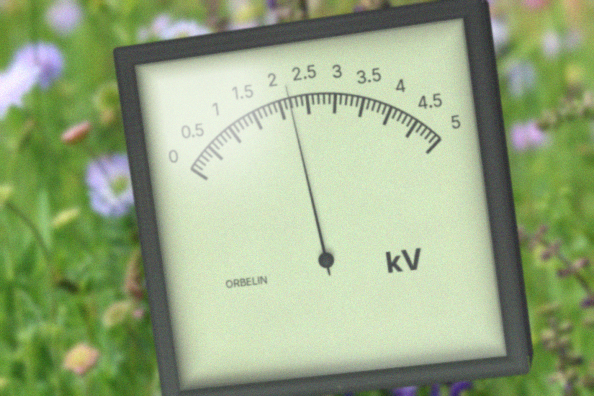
2.2 kV
